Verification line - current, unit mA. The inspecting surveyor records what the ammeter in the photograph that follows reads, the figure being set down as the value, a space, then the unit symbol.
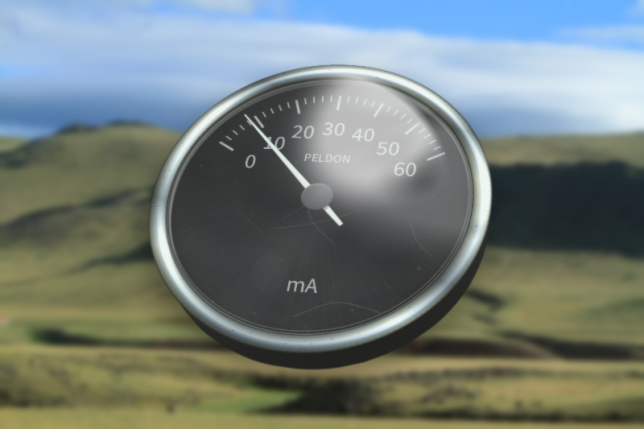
8 mA
